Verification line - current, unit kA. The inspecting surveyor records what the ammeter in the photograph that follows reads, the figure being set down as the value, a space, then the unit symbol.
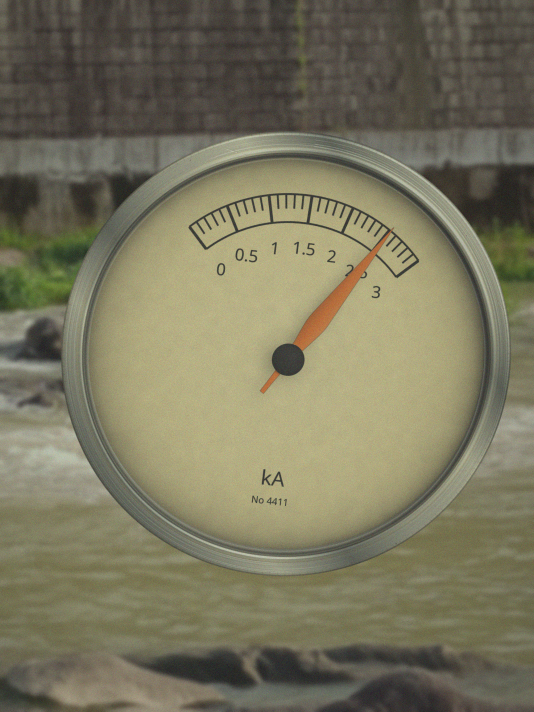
2.5 kA
